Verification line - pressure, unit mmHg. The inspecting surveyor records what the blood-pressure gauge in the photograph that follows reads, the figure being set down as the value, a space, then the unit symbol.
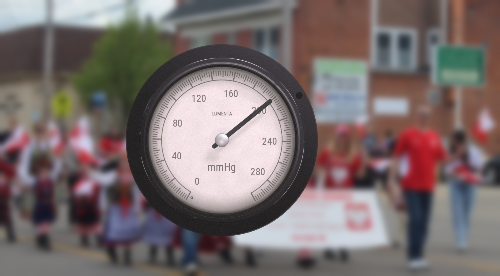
200 mmHg
